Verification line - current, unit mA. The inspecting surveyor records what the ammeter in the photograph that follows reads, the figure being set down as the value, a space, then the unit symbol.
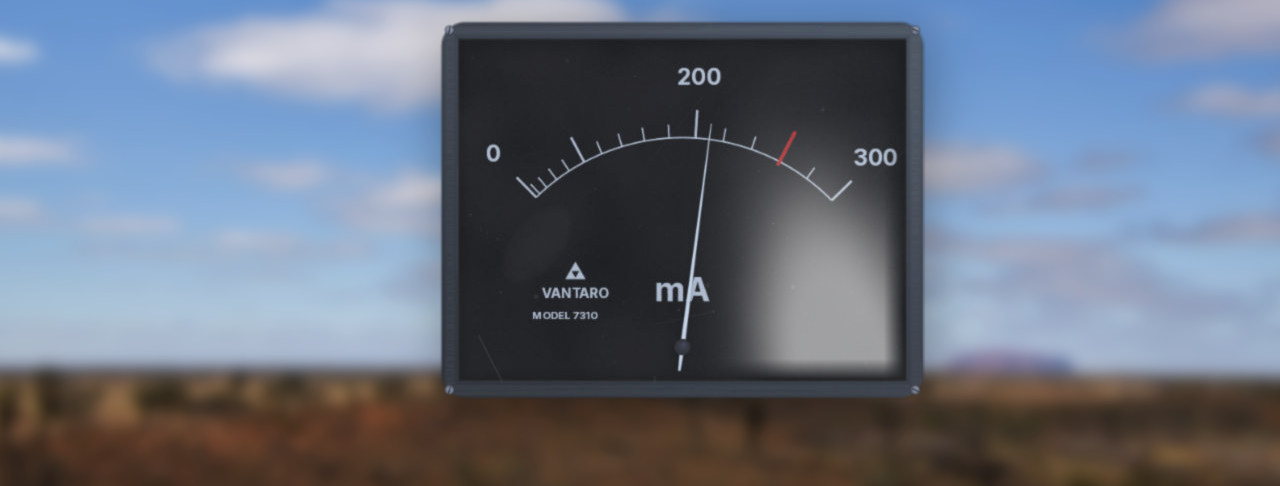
210 mA
